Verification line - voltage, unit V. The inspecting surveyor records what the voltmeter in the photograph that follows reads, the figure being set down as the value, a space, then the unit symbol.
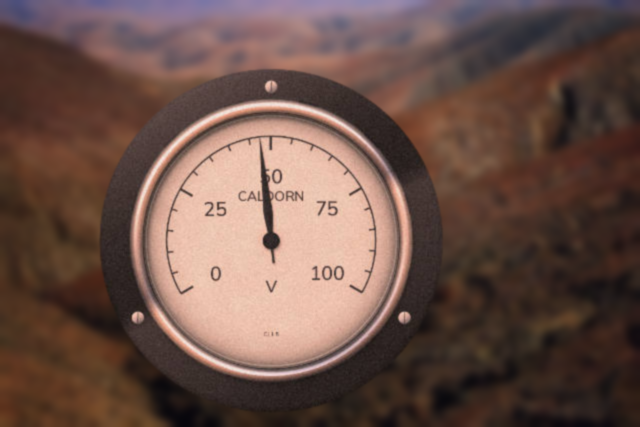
47.5 V
